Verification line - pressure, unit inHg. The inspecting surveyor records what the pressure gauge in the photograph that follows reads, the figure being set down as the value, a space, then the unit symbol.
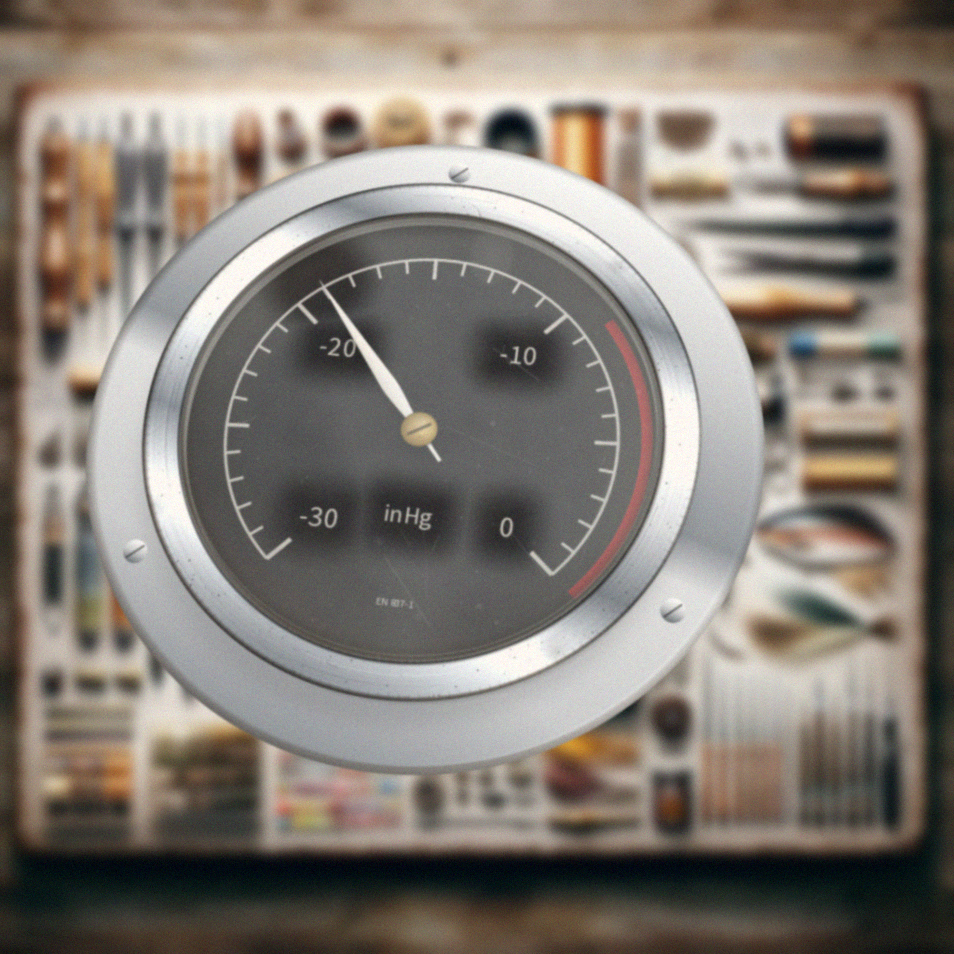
-19 inHg
